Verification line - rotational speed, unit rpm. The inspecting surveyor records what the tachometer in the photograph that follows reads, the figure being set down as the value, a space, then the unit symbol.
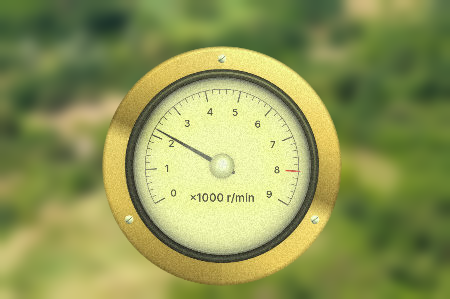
2200 rpm
